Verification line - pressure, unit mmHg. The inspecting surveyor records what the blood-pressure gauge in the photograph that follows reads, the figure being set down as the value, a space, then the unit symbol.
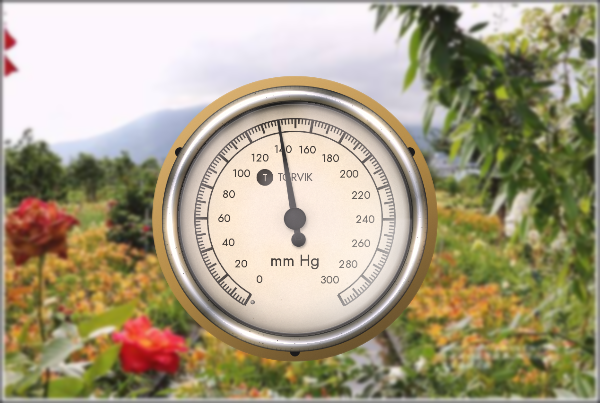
140 mmHg
